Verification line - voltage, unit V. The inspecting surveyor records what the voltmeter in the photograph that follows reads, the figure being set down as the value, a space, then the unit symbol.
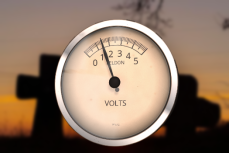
1.5 V
